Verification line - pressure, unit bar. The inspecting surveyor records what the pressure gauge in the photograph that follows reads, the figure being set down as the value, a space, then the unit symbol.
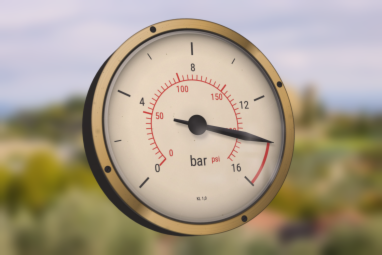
14 bar
